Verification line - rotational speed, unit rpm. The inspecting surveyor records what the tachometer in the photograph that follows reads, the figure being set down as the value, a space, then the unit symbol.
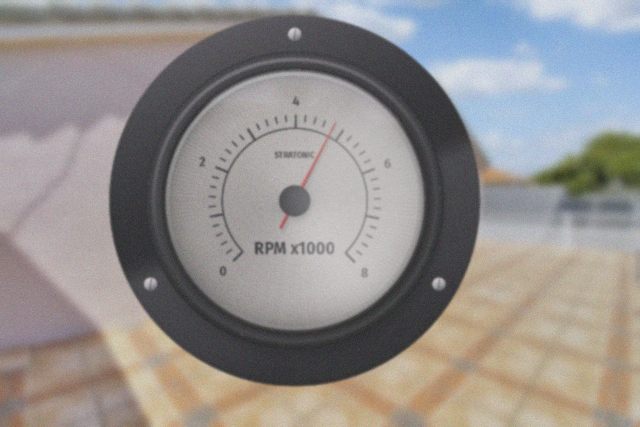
4800 rpm
